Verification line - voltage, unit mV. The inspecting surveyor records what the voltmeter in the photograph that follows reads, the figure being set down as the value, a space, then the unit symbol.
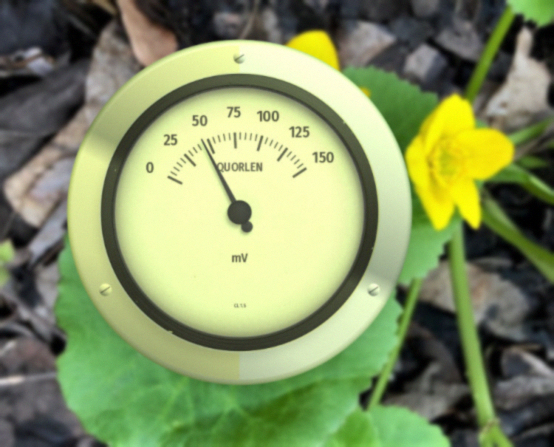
45 mV
